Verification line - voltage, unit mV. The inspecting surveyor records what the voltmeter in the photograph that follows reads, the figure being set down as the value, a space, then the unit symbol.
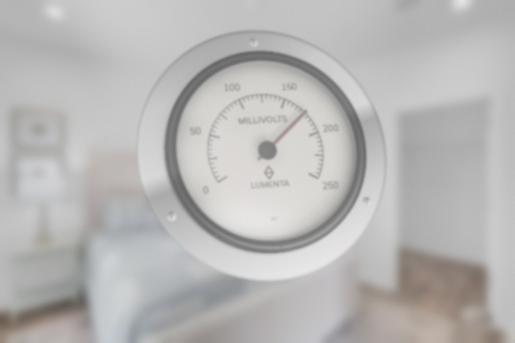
175 mV
